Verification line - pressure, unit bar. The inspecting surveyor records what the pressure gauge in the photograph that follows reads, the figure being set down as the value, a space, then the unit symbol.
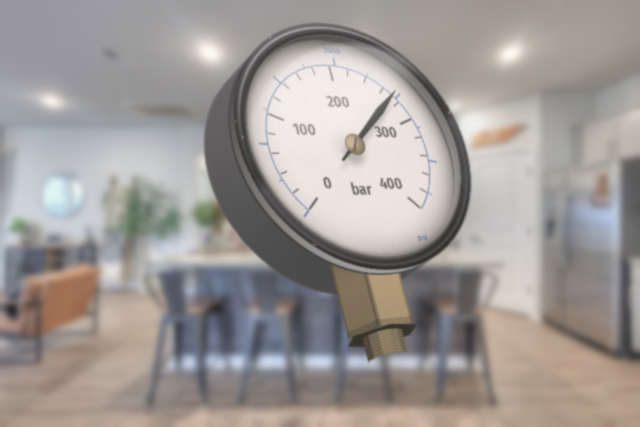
270 bar
